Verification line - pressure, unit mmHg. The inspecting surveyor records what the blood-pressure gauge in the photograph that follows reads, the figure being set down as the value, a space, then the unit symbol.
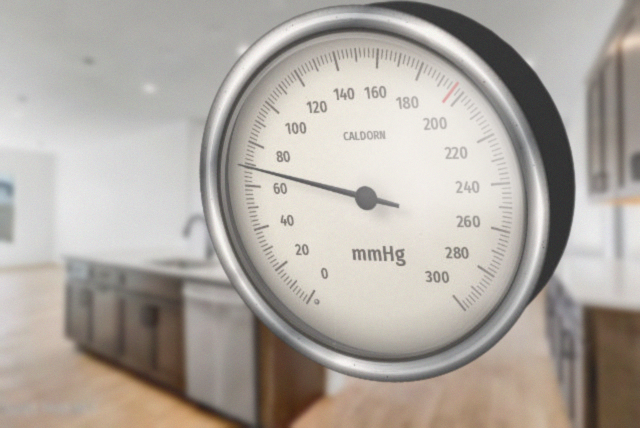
70 mmHg
